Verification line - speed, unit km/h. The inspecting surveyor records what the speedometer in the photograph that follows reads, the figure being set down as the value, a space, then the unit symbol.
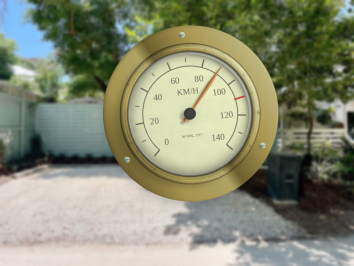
90 km/h
